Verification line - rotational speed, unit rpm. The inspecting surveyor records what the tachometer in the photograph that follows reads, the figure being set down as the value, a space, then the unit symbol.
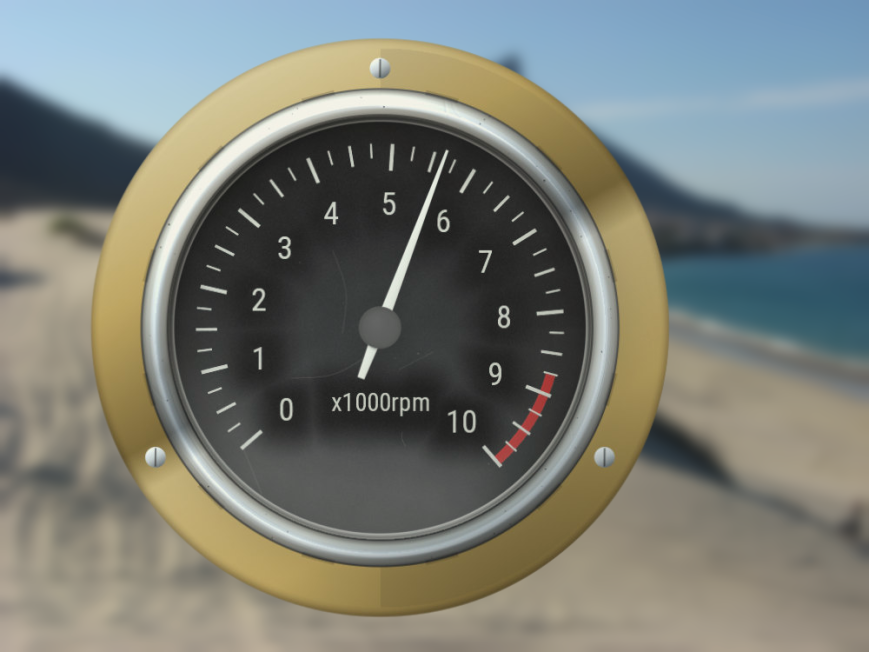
5625 rpm
